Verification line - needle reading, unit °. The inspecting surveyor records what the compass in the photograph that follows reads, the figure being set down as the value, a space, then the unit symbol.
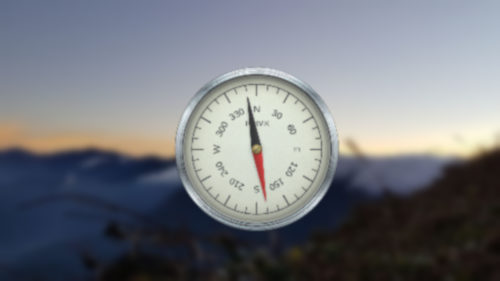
170 °
